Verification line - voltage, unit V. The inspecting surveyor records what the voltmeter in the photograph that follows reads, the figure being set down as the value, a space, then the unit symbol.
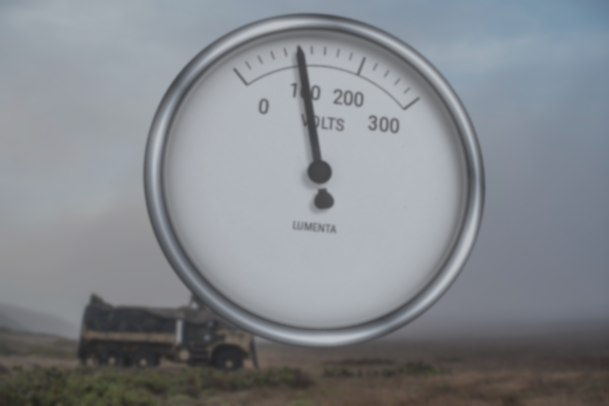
100 V
